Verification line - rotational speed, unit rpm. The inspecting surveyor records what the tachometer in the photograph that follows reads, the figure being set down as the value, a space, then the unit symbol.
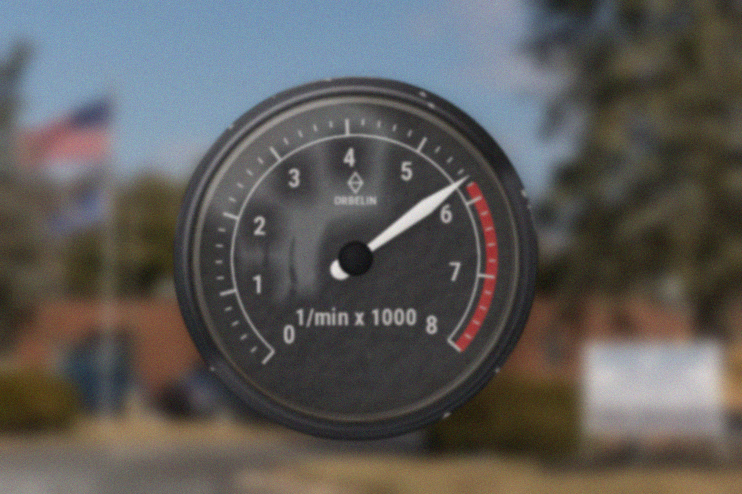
5700 rpm
